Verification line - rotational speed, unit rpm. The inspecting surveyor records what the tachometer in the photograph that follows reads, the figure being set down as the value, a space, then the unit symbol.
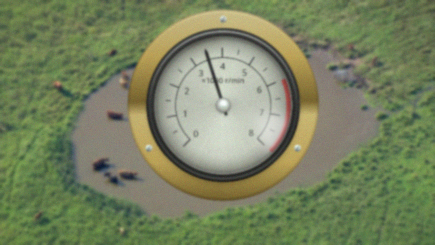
3500 rpm
